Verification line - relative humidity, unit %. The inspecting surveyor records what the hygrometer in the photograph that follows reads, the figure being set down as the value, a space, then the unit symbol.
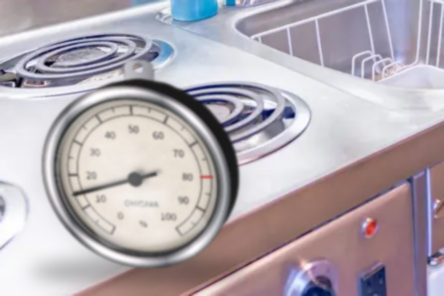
15 %
